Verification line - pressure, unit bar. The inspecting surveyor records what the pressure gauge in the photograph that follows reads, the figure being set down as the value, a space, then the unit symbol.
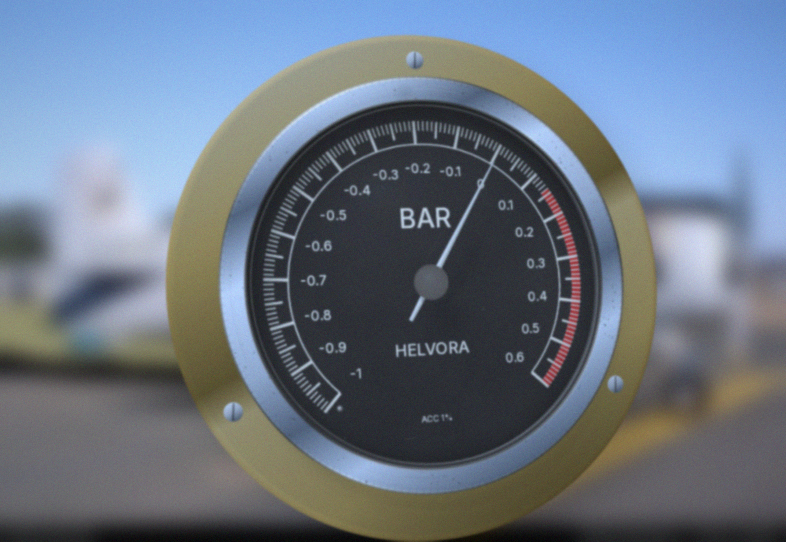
0 bar
